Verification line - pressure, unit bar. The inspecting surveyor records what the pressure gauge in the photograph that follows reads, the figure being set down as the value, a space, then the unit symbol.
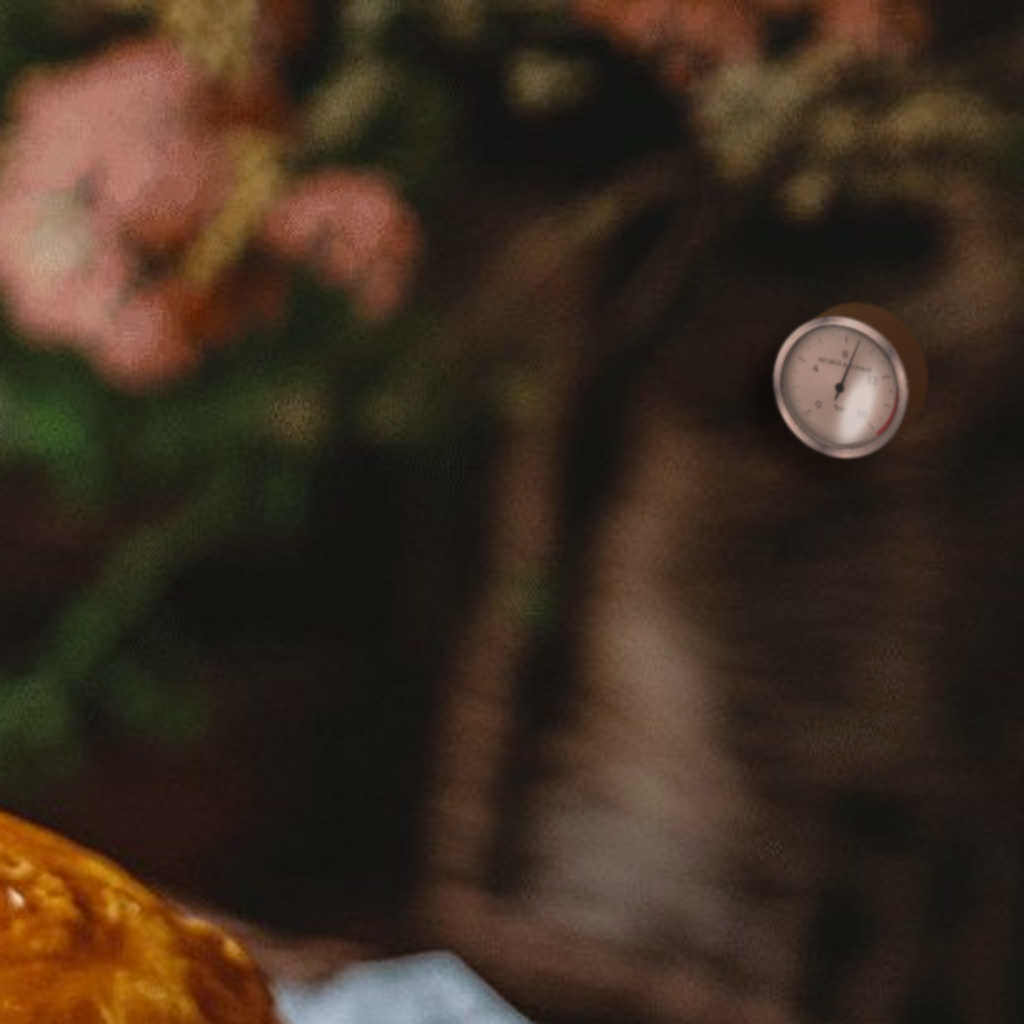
9 bar
